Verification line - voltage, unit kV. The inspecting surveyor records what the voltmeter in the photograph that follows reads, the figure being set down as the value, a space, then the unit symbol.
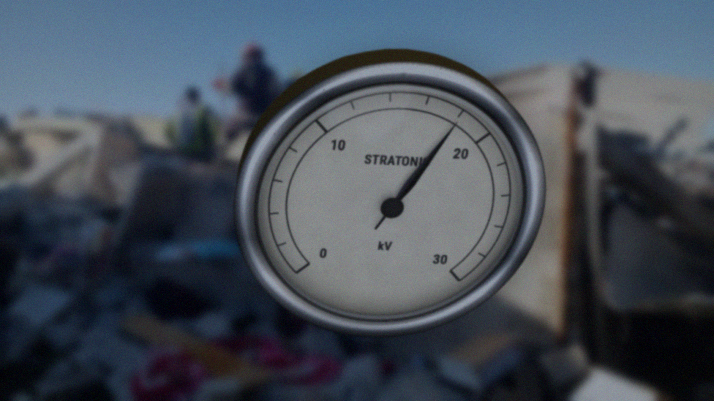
18 kV
